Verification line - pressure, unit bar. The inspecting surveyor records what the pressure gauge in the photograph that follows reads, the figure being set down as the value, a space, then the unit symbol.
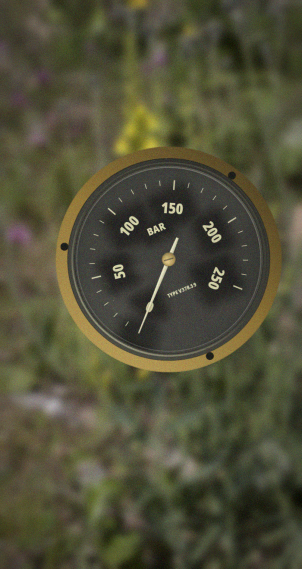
0 bar
